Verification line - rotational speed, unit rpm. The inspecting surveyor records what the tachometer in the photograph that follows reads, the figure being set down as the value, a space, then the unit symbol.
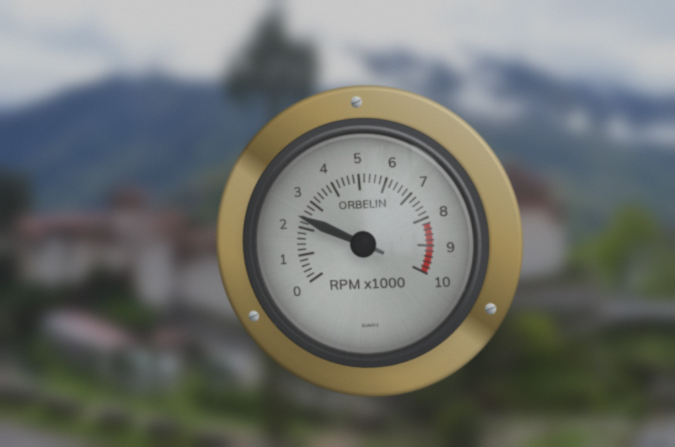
2400 rpm
